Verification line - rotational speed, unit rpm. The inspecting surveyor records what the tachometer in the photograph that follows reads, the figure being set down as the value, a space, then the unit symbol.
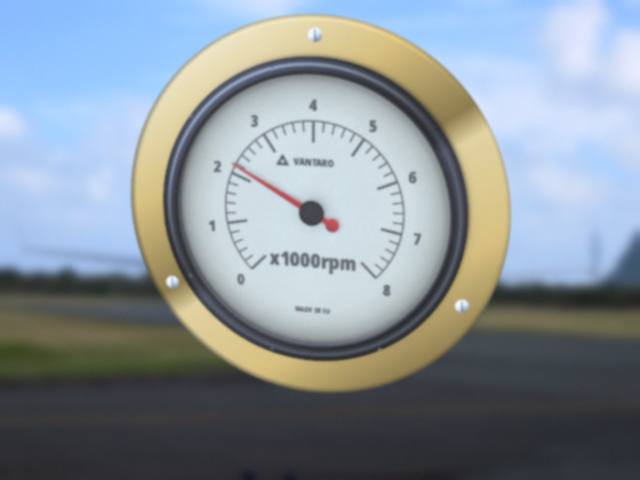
2200 rpm
